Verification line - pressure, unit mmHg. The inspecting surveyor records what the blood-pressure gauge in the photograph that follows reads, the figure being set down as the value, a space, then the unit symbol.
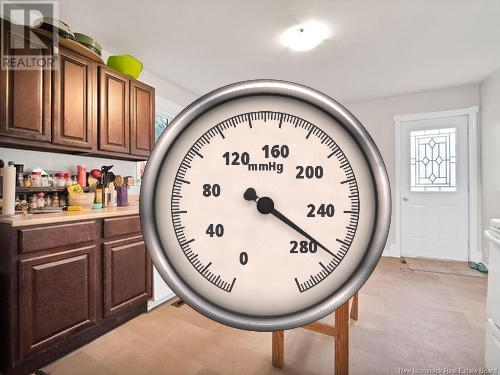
270 mmHg
